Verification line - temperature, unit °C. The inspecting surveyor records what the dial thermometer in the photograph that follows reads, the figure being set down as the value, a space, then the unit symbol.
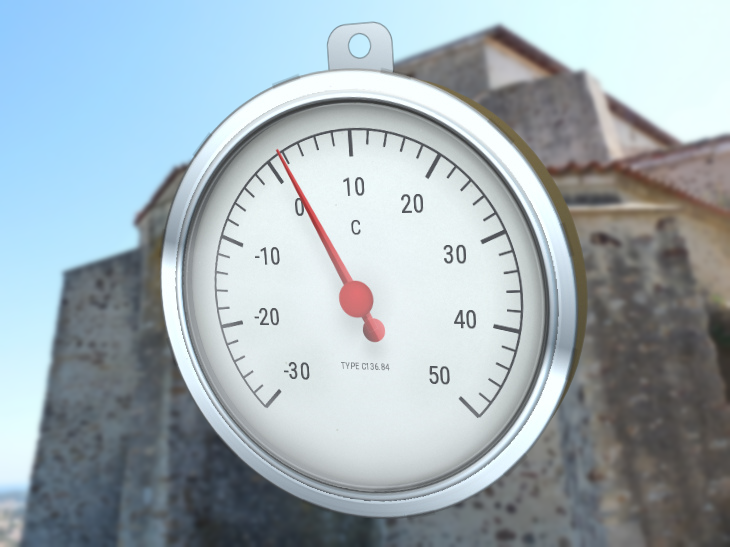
2 °C
